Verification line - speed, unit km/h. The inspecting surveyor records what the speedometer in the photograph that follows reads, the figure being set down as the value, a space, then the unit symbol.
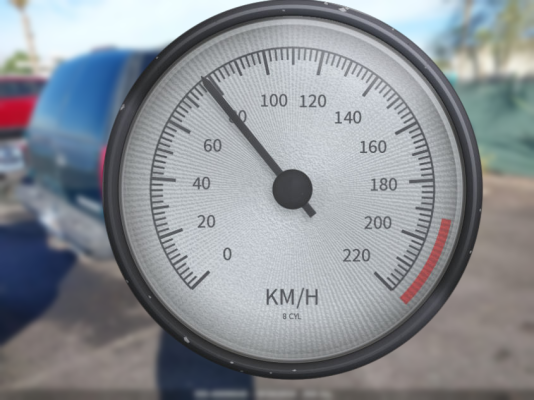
78 km/h
